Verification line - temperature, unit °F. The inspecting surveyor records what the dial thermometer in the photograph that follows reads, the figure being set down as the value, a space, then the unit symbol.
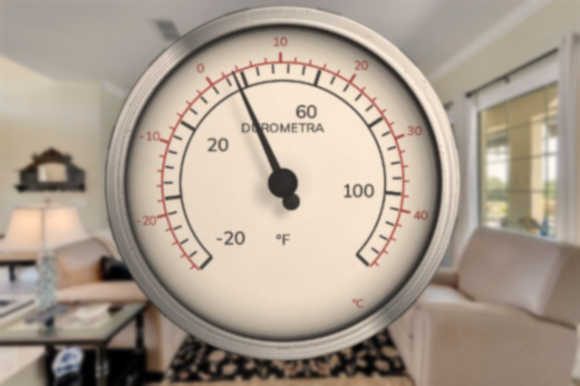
38 °F
